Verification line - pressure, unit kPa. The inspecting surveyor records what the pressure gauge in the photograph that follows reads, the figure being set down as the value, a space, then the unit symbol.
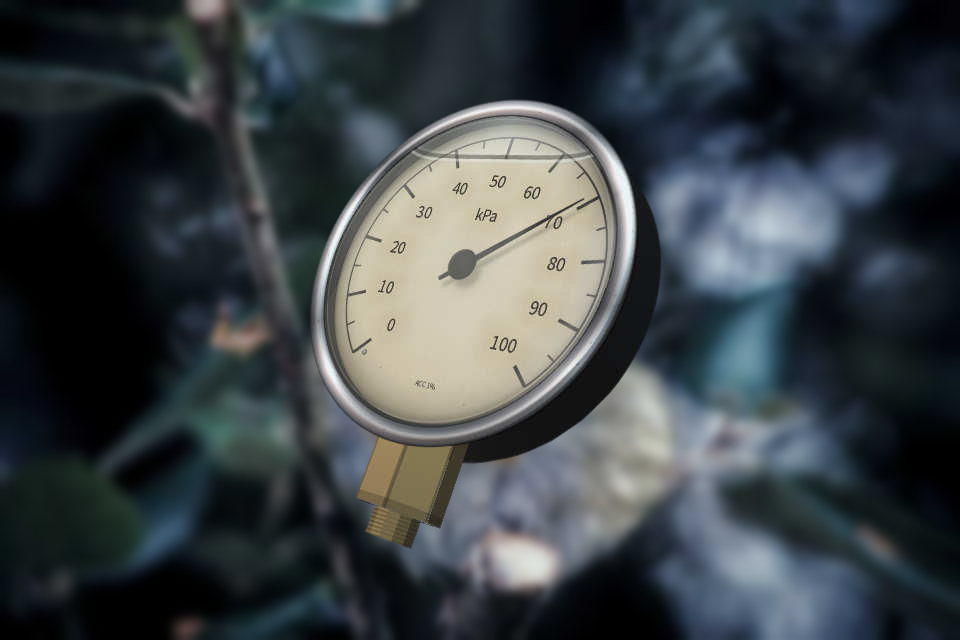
70 kPa
